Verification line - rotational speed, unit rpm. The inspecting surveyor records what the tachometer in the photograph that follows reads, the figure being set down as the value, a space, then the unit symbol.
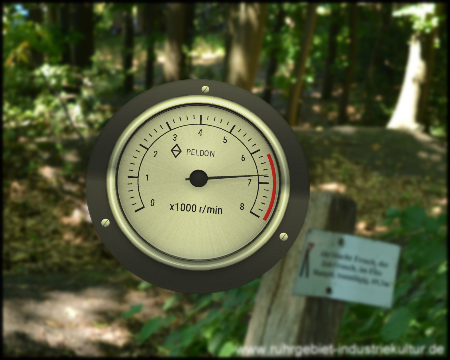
6800 rpm
